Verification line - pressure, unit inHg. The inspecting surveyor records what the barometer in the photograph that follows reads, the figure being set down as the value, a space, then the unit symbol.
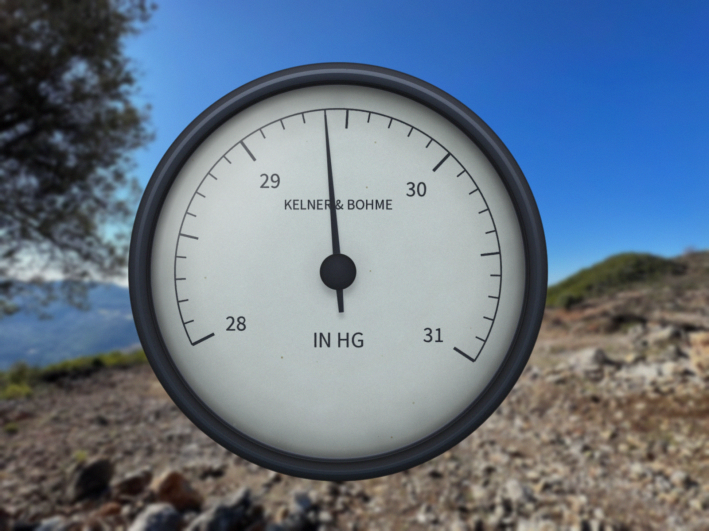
29.4 inHg
